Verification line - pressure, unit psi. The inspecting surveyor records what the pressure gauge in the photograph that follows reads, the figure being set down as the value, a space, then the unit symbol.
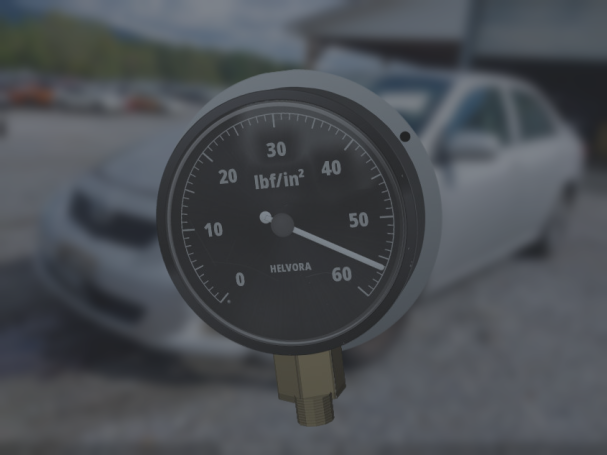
56 psi
